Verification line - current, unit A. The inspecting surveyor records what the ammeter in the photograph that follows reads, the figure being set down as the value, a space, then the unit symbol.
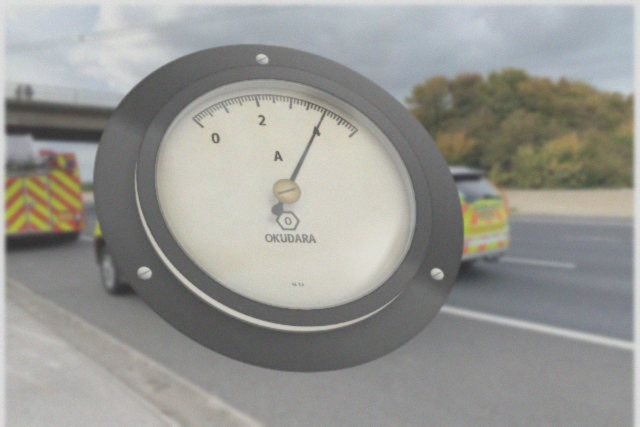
4 A
